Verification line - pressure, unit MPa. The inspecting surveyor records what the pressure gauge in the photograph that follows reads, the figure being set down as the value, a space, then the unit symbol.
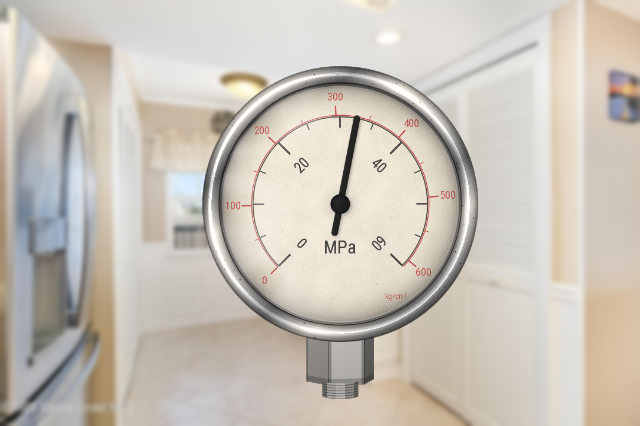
32.5 MPa
